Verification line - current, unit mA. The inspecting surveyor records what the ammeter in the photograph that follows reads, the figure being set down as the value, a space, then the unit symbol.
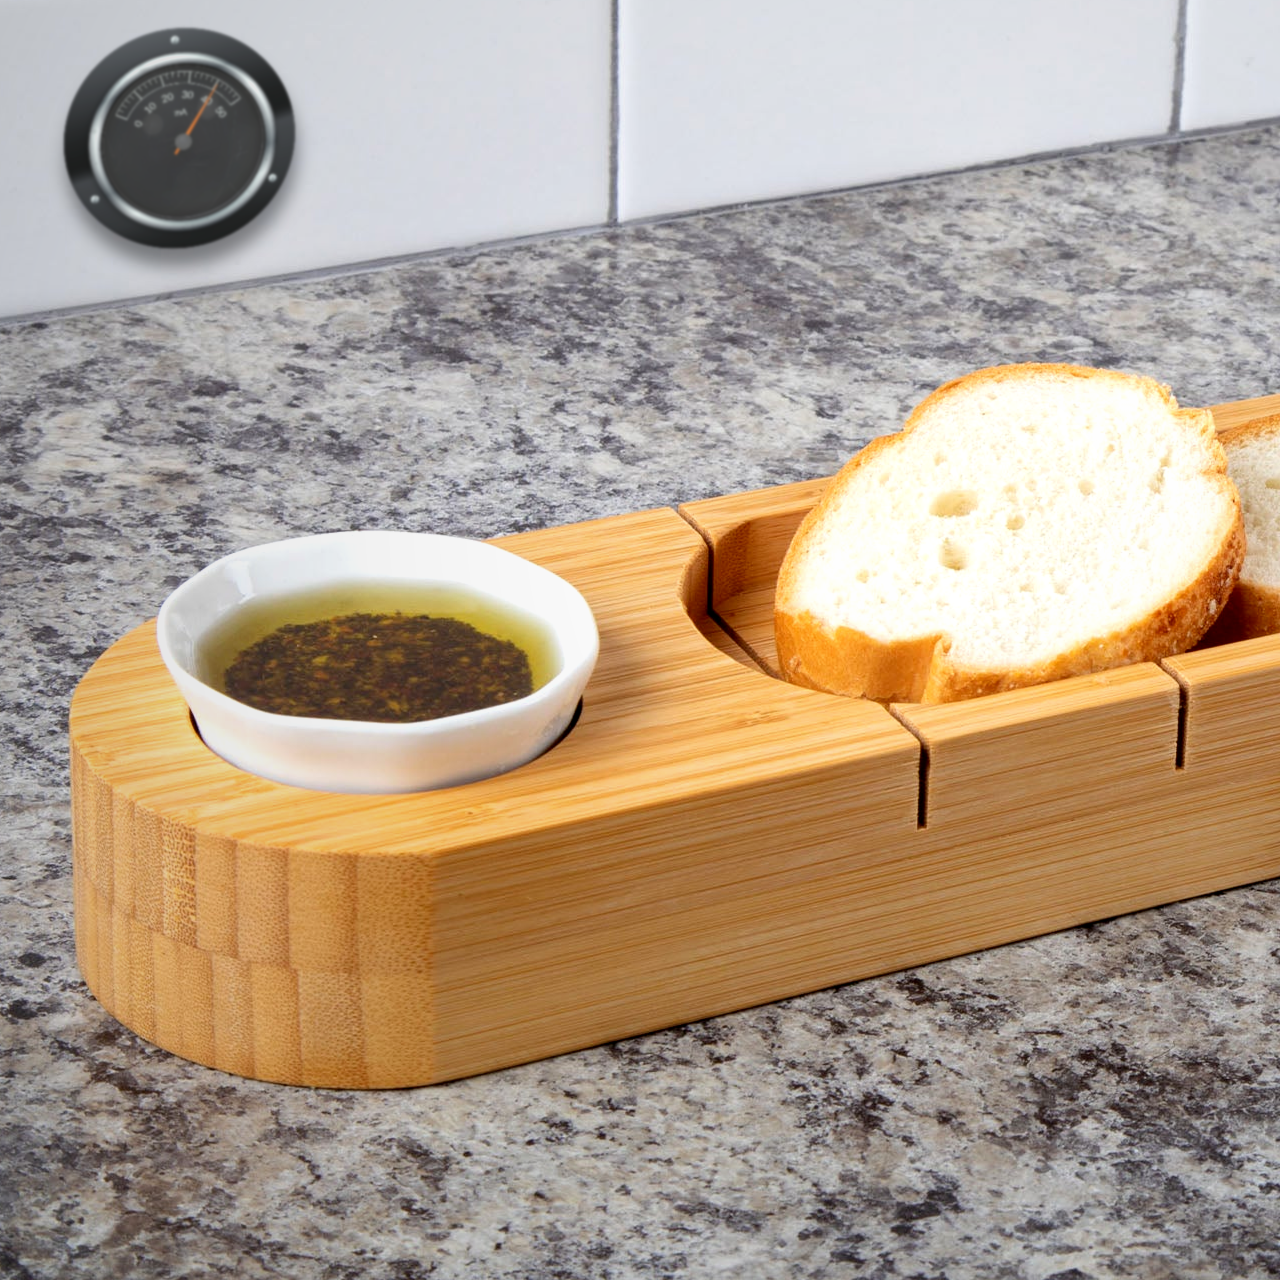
40 mA
